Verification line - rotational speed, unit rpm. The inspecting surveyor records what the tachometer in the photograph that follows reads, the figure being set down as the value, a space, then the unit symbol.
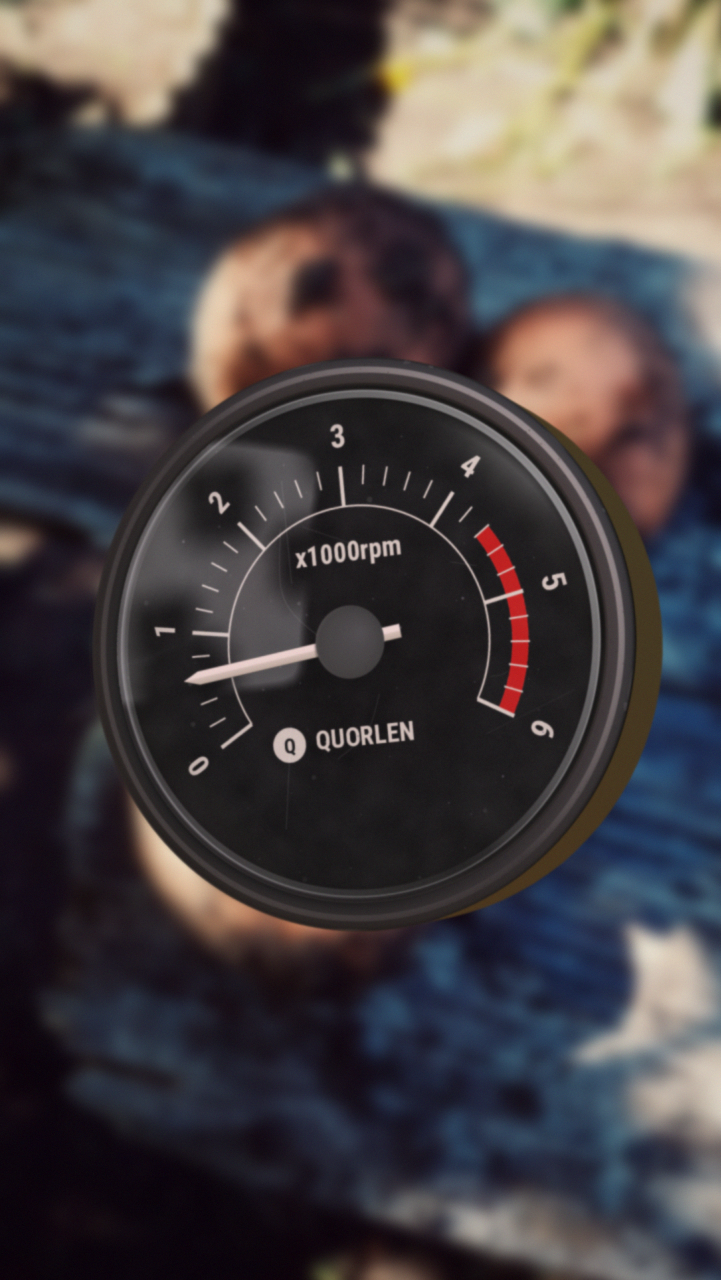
600 rpm
